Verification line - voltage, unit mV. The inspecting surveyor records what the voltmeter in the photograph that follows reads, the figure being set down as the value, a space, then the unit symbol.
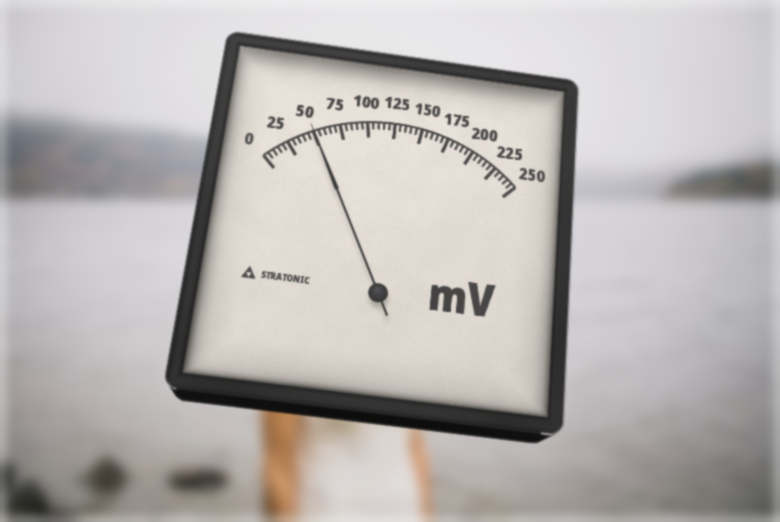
50 mV
